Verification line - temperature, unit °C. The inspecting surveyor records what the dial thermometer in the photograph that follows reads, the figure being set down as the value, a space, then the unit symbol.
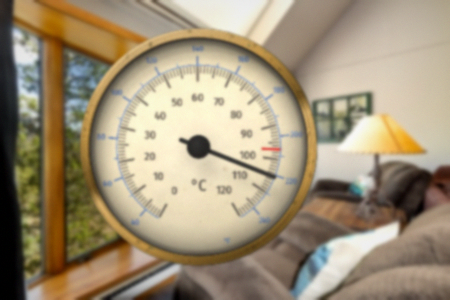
105 °C
